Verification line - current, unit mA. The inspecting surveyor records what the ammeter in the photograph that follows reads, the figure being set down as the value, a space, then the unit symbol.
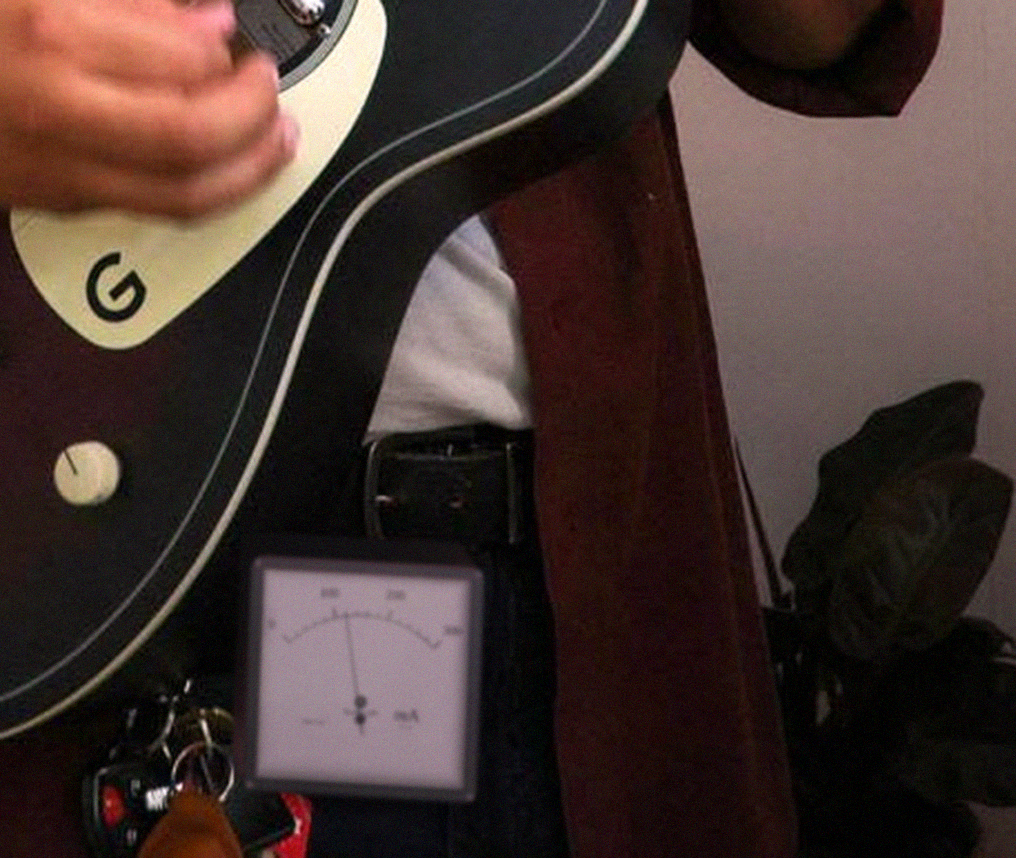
120 mA
